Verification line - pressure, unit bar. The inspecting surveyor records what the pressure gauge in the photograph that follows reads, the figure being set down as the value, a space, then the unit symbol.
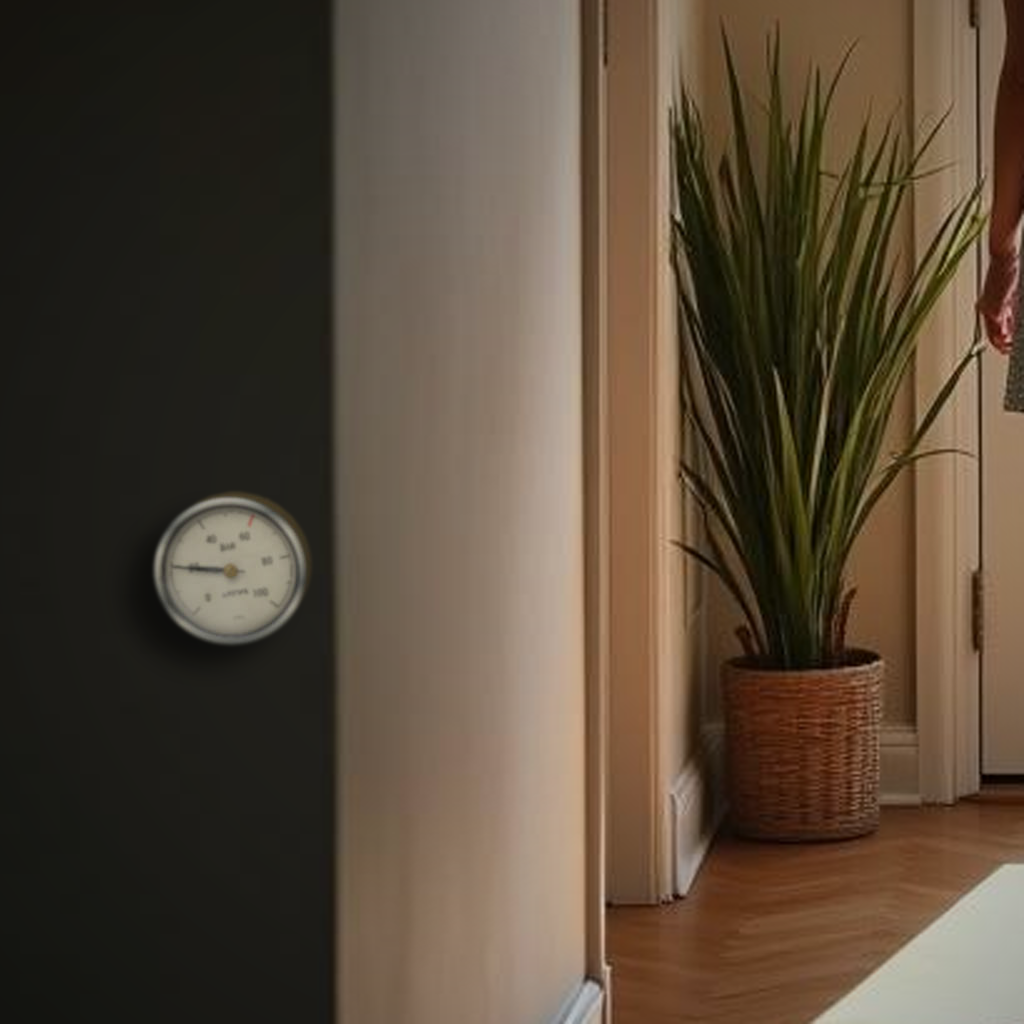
20 bar
